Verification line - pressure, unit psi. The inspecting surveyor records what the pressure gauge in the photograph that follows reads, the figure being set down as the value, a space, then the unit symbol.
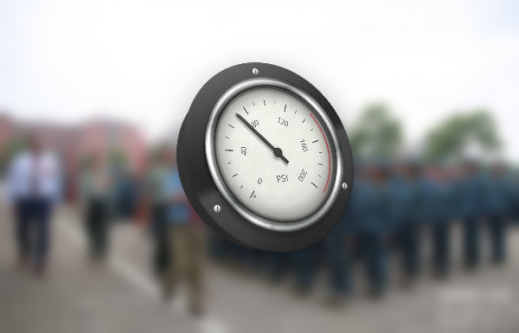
70 psi
